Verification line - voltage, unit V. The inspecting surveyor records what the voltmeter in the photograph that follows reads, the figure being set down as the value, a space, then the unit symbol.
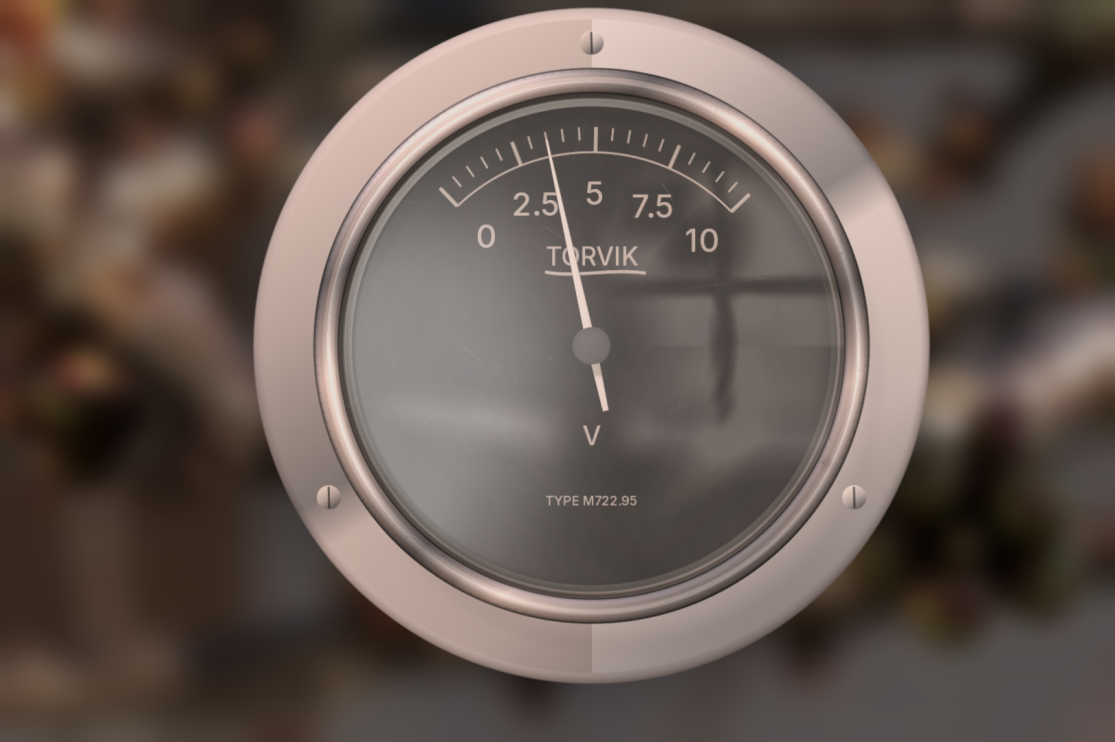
3.5 V
